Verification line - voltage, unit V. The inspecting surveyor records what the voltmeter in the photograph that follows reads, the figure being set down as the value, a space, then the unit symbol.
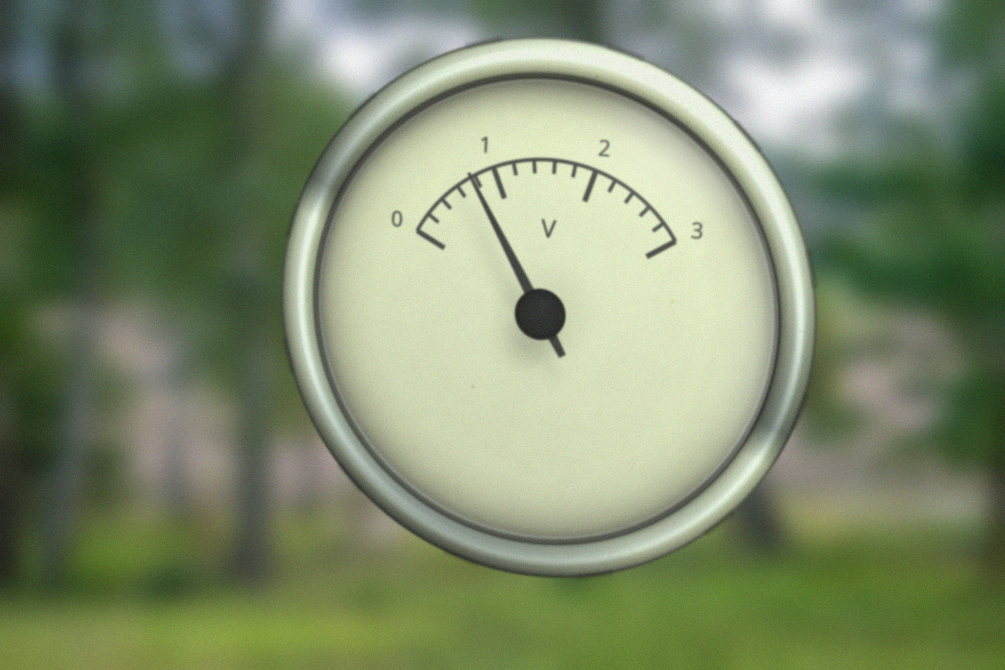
0.8 V
